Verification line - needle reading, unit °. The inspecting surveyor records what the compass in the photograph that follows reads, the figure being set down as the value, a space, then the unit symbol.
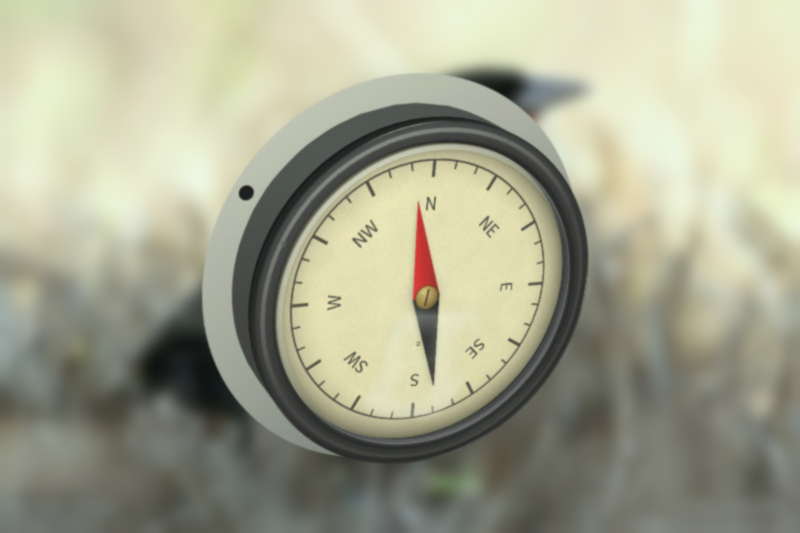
350 °
